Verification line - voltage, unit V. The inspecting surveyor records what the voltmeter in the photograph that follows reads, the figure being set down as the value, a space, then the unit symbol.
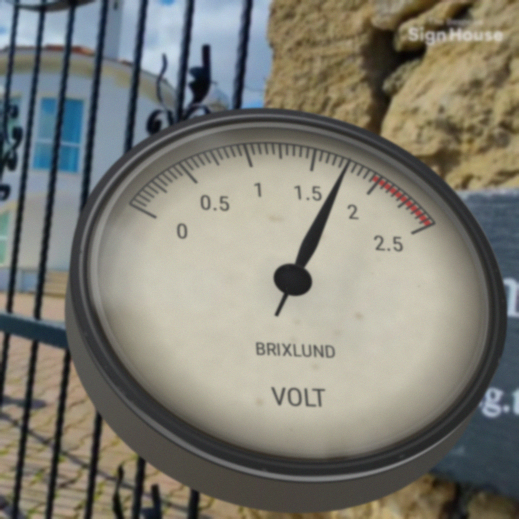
1.75 V
